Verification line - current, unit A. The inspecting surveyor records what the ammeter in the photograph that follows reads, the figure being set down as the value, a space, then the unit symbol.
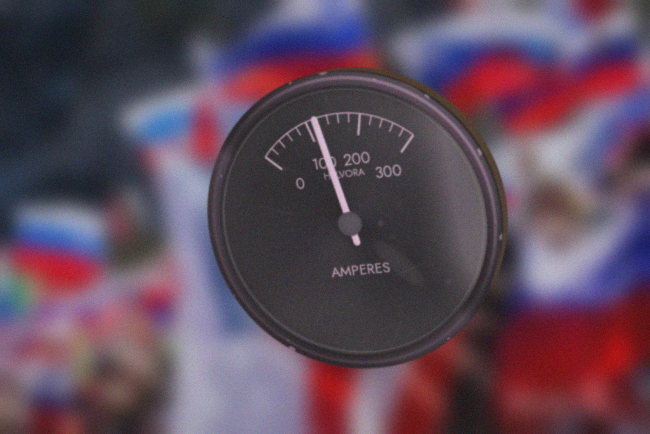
120 A
